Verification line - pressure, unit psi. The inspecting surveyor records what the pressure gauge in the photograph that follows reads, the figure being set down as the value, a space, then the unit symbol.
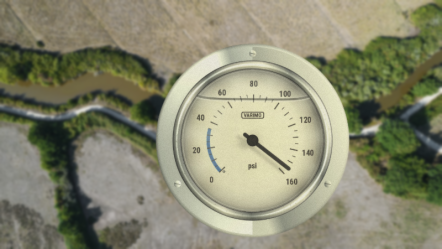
155 psi
